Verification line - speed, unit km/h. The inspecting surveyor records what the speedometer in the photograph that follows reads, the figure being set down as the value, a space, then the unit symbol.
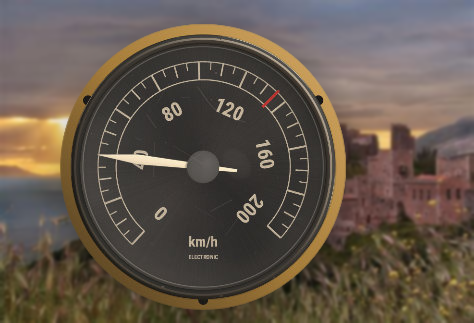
40 km/h
